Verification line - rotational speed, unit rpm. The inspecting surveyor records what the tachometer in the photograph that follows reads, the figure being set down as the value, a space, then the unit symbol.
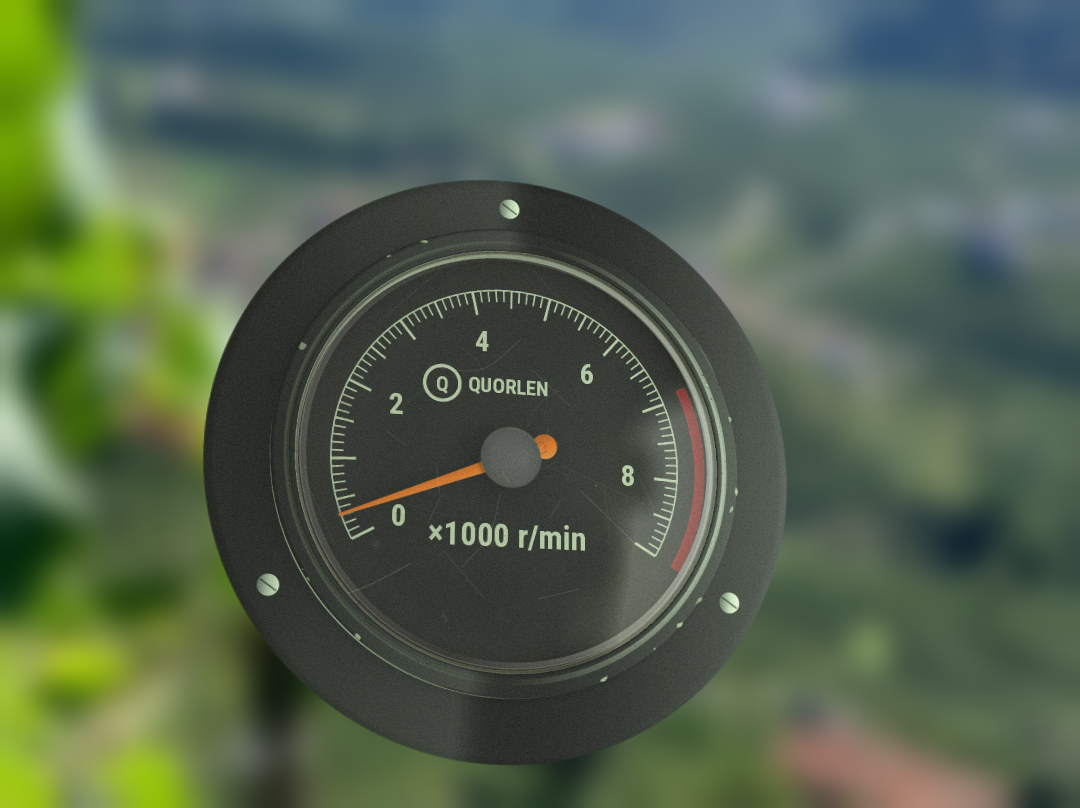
300 rpm
